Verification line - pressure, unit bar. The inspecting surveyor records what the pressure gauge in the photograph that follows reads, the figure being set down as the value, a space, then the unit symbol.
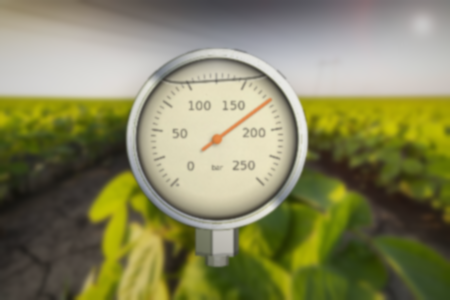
175 bar
